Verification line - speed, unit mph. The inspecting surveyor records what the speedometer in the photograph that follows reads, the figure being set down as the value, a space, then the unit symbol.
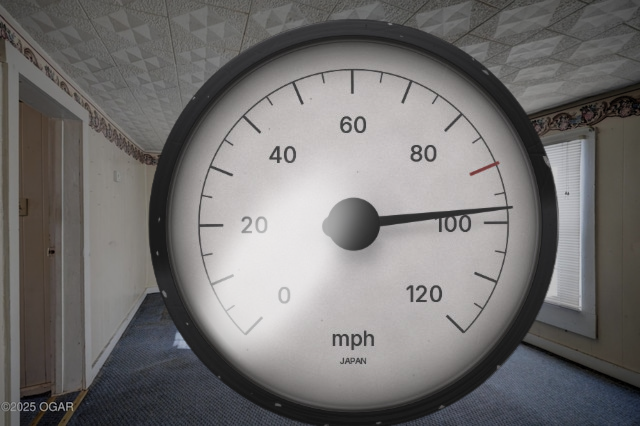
97.5 mph
